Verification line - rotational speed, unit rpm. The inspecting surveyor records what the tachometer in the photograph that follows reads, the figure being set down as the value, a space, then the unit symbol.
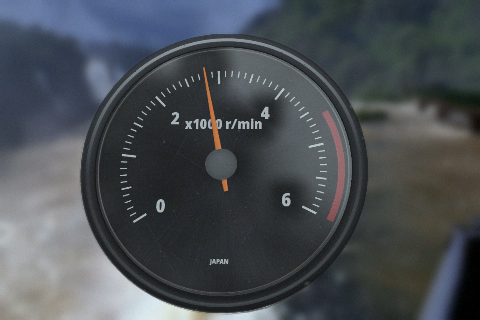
2800 rpm
